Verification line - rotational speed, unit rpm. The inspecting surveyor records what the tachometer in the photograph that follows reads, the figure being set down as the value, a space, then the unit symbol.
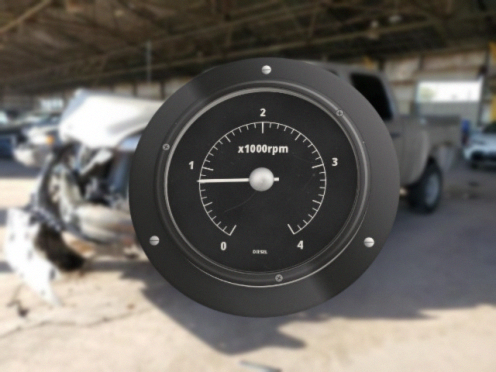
800 rpm
